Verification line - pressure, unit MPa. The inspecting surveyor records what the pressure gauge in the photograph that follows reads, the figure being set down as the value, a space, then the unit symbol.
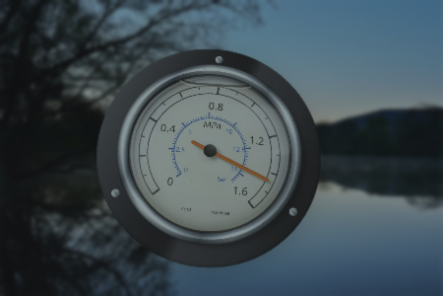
1.45 MPa
